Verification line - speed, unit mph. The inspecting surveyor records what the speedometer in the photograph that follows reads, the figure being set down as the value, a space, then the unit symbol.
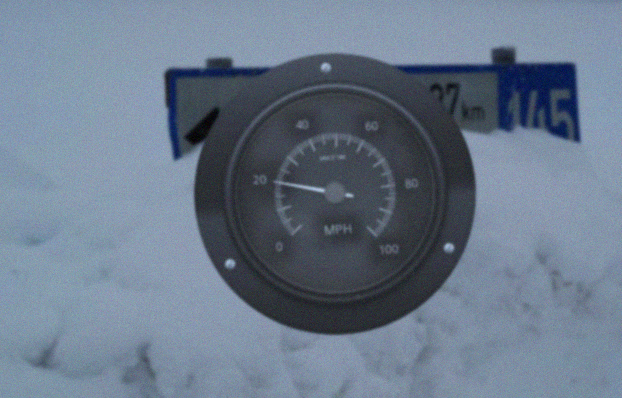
20 mph
